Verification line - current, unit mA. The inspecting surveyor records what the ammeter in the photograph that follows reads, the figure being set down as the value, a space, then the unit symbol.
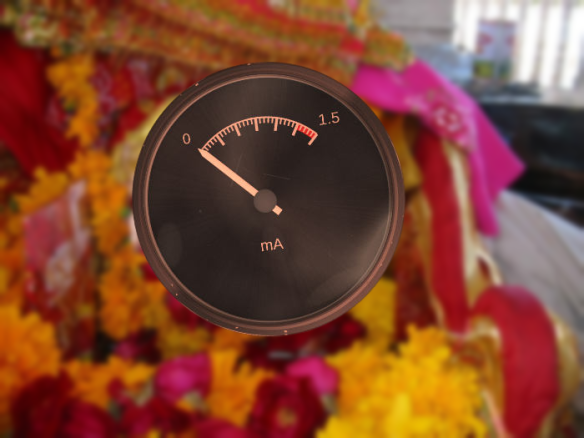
0 mA
